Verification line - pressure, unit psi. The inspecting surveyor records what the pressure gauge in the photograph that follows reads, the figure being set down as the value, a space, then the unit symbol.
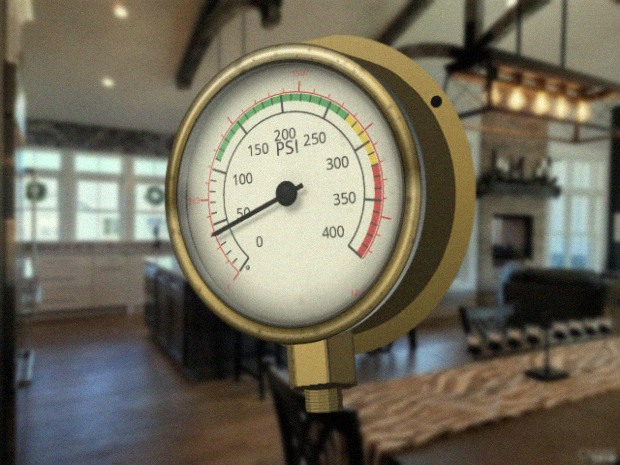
40 psi
